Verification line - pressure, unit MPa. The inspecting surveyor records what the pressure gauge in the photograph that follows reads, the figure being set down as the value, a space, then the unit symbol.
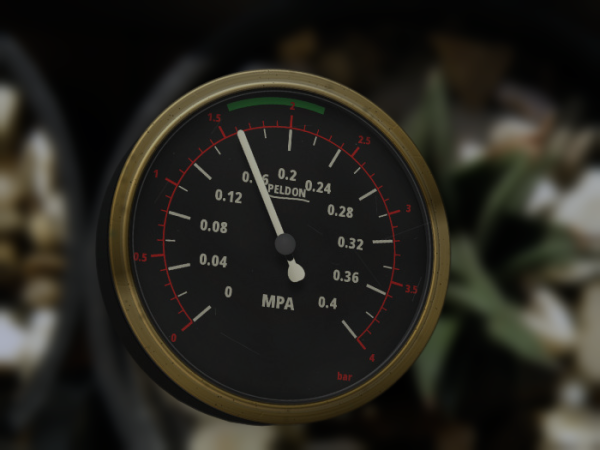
0.16 MPa
